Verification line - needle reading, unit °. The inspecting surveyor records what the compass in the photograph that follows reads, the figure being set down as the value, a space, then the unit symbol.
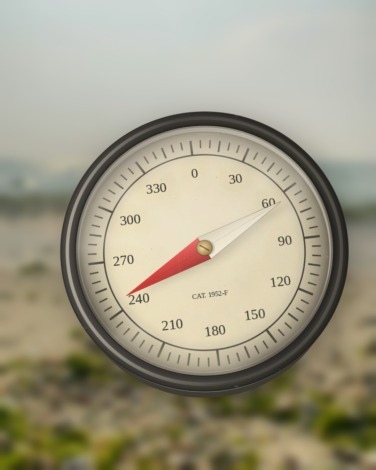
245 °
